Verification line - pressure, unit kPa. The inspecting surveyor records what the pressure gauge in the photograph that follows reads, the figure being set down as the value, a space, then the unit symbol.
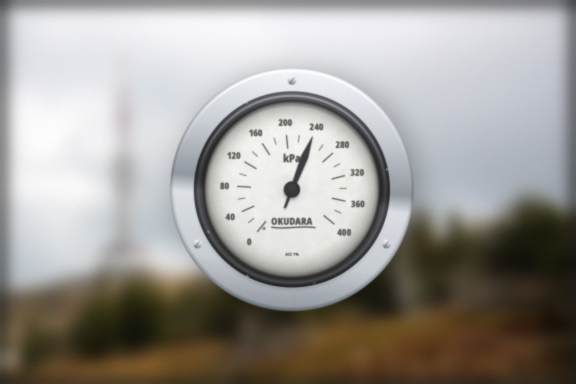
240 kPa
